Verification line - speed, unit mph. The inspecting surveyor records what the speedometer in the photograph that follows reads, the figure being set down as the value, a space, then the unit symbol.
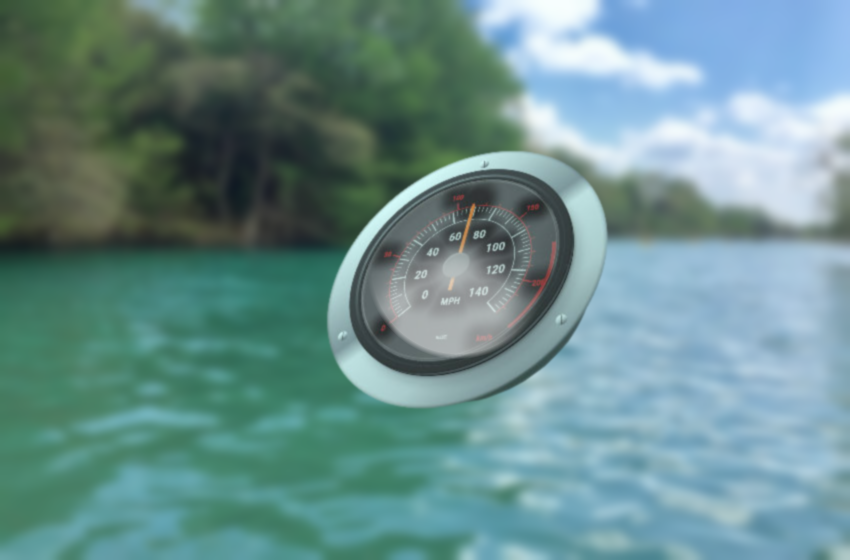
70 mph
